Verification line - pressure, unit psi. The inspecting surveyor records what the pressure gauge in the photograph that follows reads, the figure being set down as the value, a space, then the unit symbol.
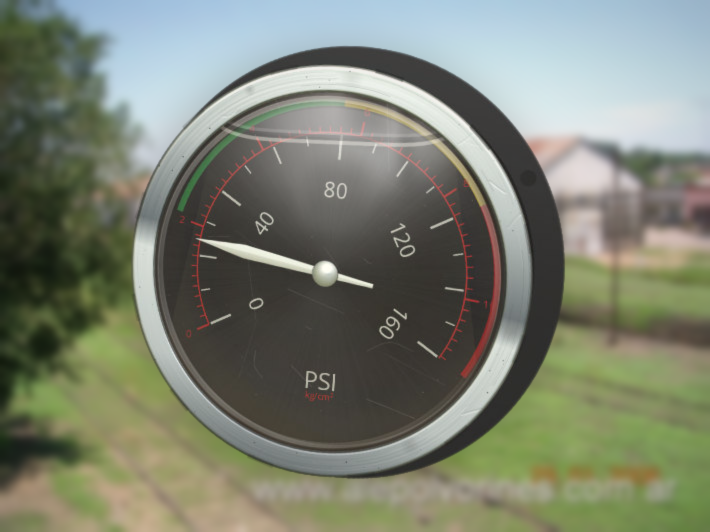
25 psi
